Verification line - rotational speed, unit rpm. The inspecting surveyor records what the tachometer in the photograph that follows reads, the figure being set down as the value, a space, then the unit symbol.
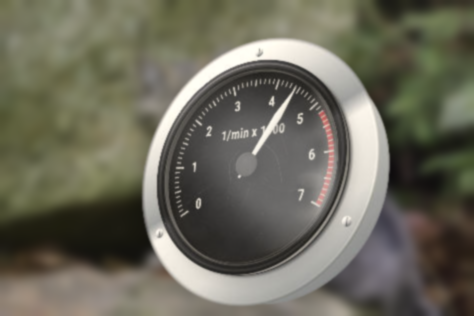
4500 rpm
